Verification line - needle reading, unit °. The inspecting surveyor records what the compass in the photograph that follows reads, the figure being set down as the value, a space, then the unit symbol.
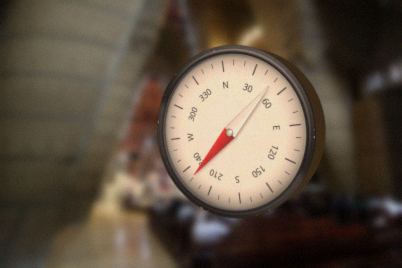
230 °
